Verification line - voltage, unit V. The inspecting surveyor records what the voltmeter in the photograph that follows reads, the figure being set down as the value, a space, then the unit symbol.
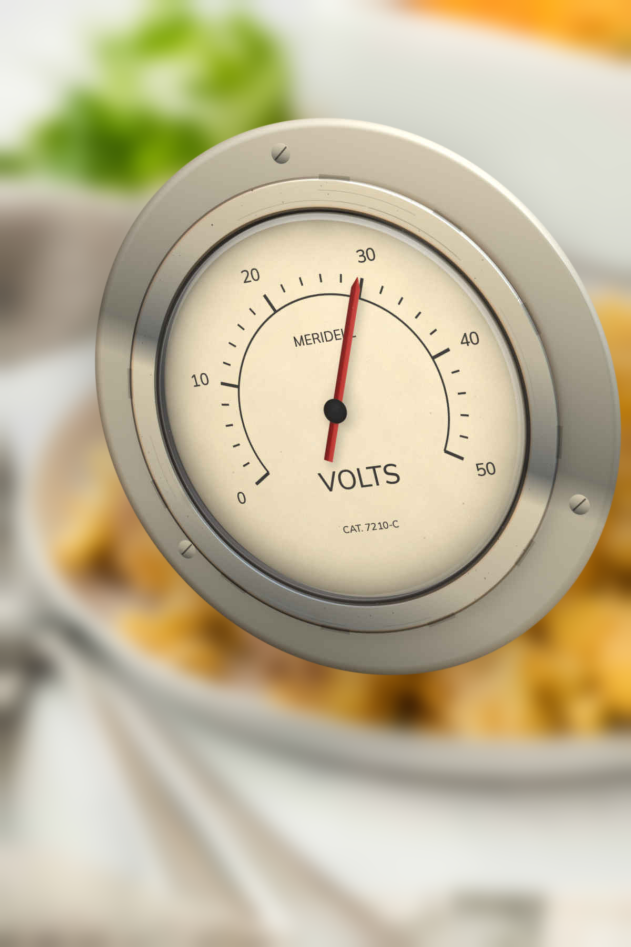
30 V
